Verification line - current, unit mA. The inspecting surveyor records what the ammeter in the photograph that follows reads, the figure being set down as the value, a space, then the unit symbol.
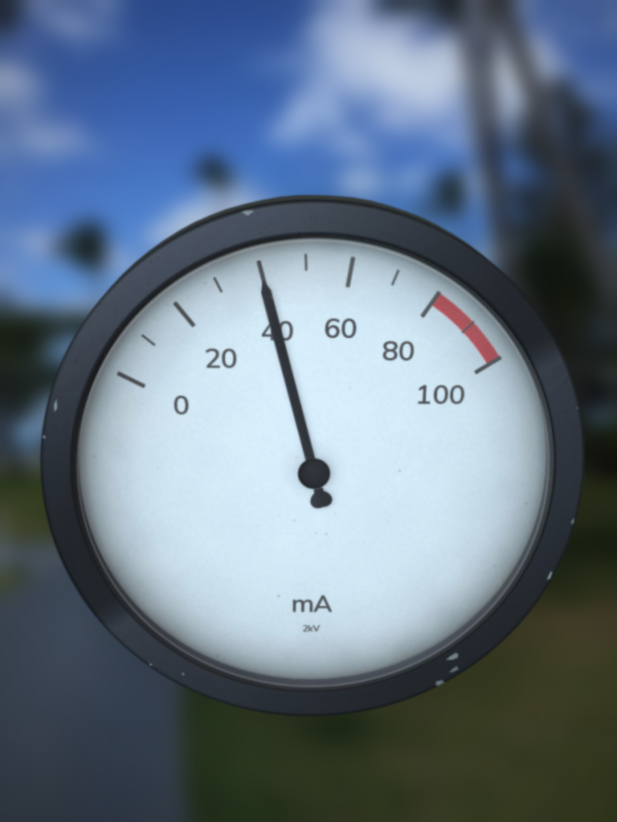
40 mA
